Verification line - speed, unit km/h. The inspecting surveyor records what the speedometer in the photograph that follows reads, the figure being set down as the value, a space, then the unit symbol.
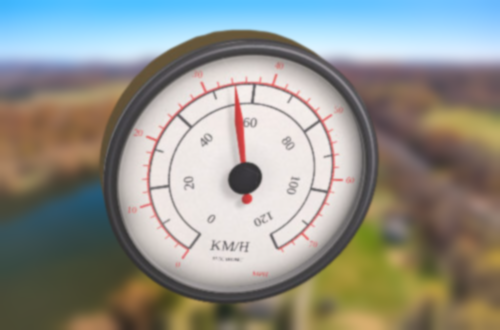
55 km/h
